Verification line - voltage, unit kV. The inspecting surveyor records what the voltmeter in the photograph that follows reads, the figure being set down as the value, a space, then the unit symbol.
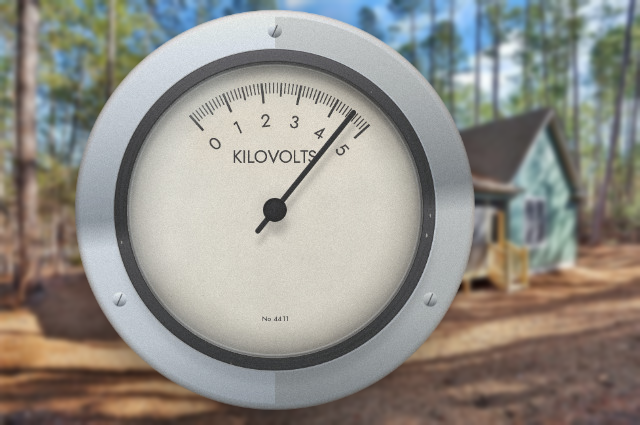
4.5 kV
